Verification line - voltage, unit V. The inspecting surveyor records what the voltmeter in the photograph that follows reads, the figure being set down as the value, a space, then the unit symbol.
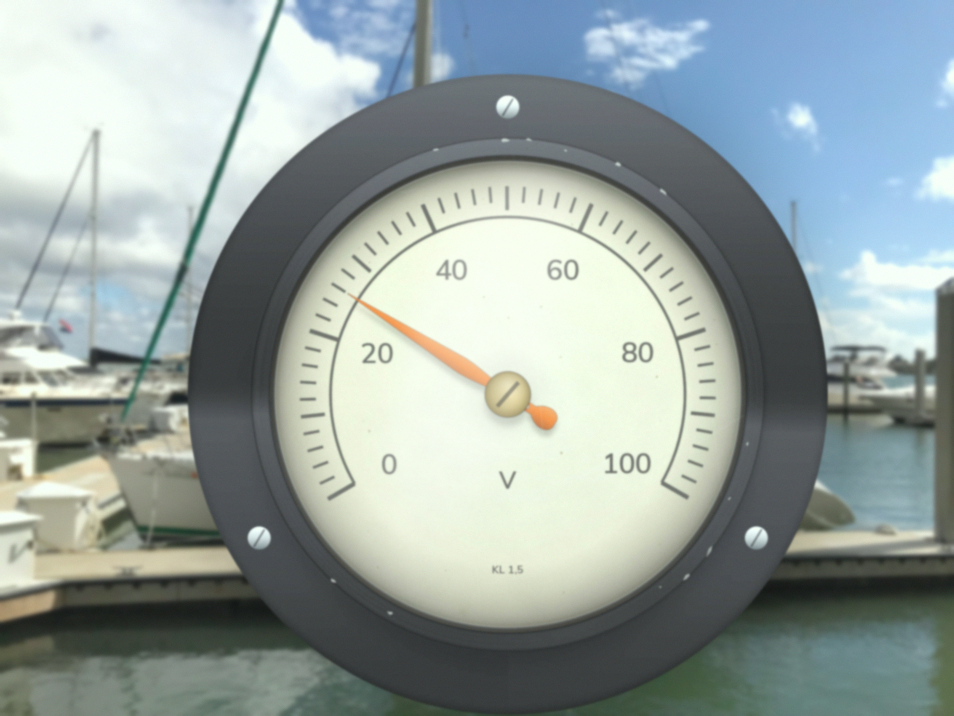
26 V
